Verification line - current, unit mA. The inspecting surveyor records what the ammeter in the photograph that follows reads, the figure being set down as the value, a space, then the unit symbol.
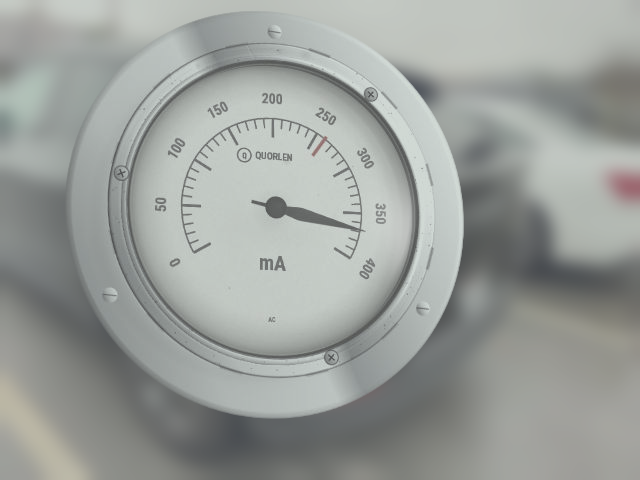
370 mA
